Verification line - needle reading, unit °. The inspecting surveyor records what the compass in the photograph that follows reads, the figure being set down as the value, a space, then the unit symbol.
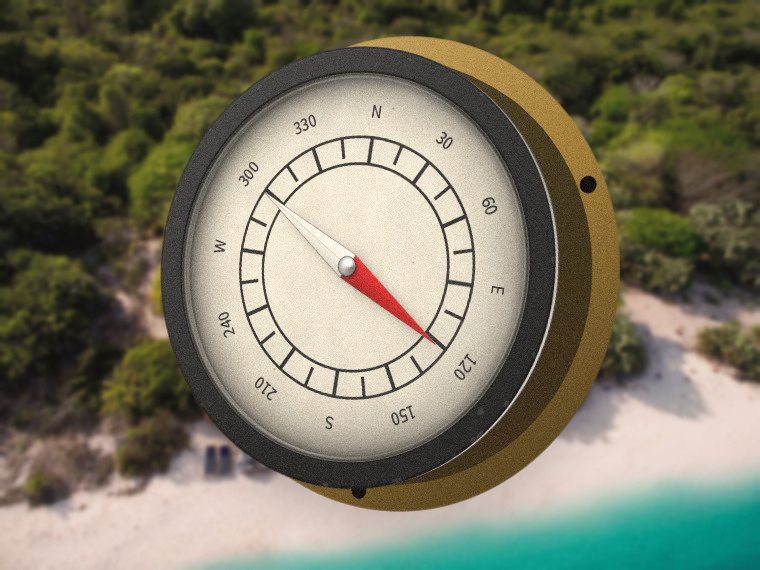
120 °
